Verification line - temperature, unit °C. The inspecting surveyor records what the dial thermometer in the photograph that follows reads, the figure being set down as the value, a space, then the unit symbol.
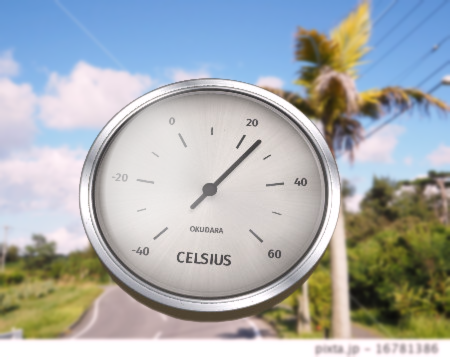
25 °C
